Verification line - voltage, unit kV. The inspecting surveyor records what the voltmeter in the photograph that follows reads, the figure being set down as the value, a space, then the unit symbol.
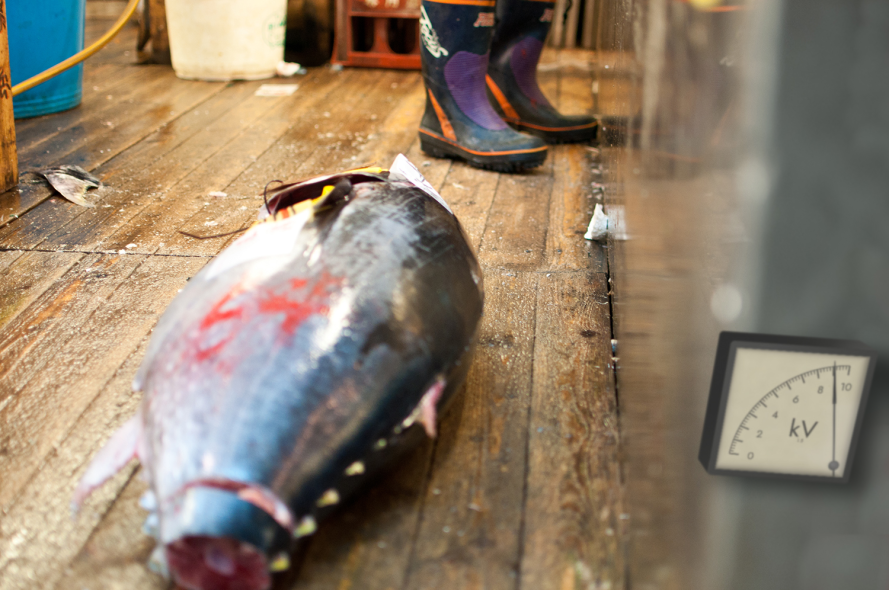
9 kV
